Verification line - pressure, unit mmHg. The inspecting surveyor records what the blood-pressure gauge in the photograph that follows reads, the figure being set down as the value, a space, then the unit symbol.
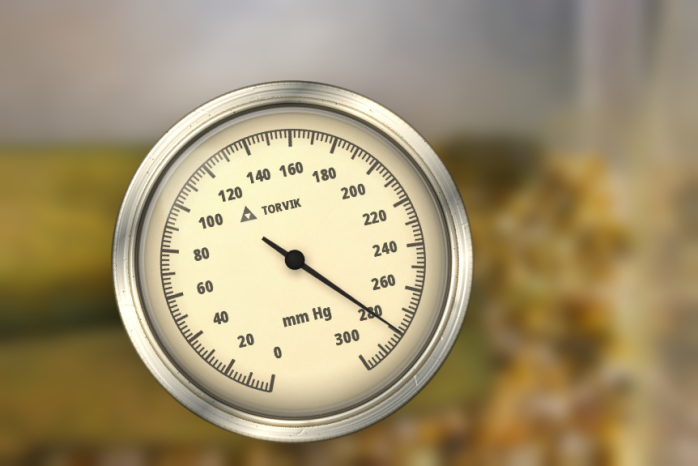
280 mmHg
